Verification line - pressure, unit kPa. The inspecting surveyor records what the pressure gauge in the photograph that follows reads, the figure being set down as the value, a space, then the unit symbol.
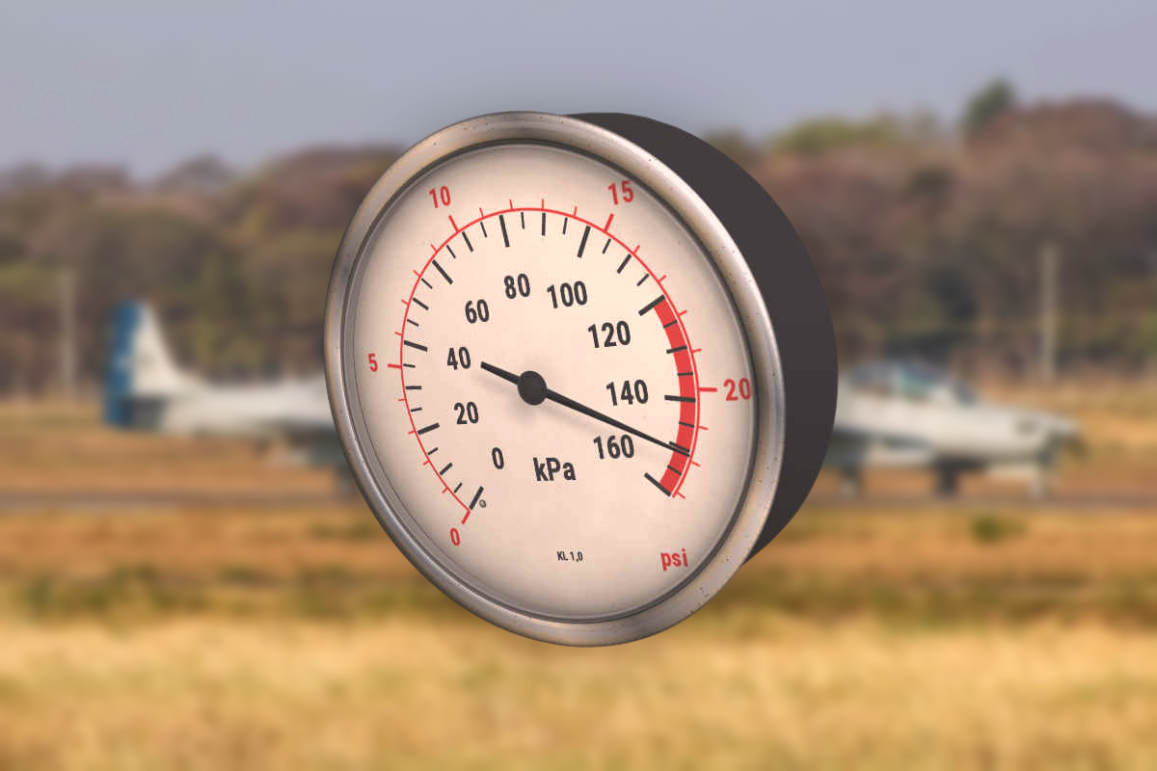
150 kPa
